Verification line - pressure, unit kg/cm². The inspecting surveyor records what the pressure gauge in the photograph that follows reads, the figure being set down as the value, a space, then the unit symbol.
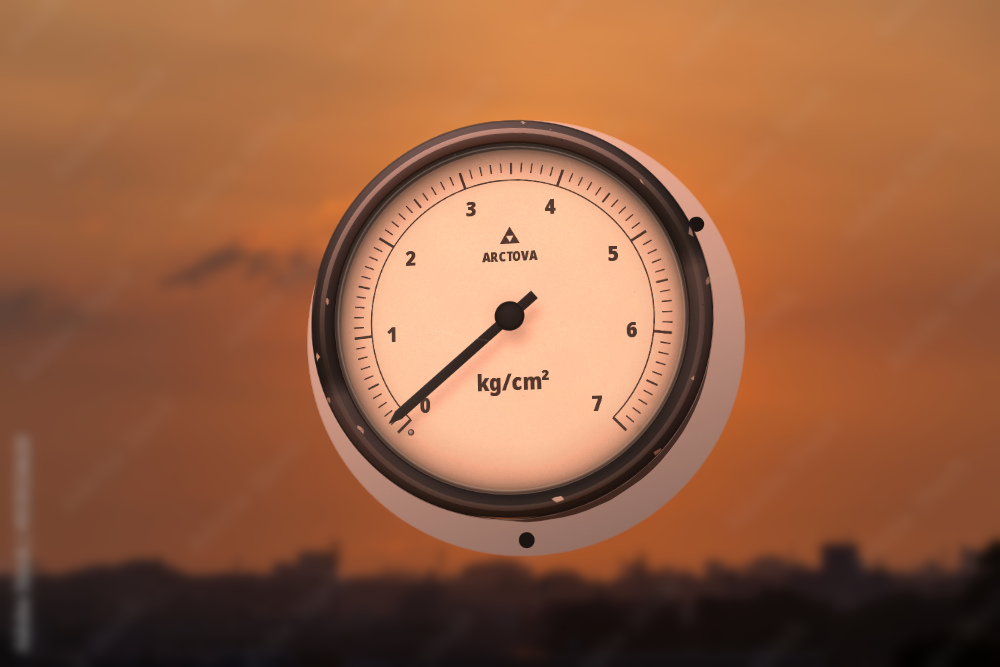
0.1 kg/cm²
